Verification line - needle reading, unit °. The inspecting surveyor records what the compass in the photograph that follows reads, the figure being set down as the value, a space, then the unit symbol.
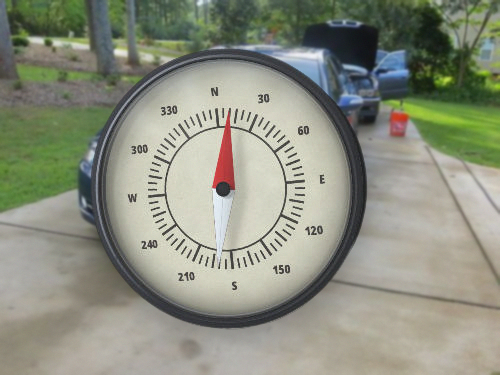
10 °
